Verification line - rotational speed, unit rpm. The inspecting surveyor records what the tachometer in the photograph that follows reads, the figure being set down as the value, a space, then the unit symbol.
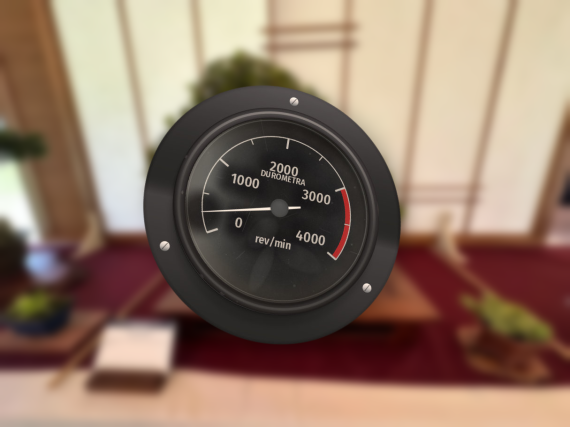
250 rpm
